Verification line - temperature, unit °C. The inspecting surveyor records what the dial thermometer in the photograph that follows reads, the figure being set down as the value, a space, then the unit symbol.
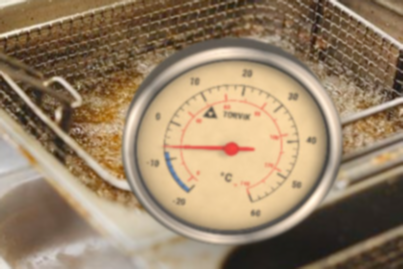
-6 °C
